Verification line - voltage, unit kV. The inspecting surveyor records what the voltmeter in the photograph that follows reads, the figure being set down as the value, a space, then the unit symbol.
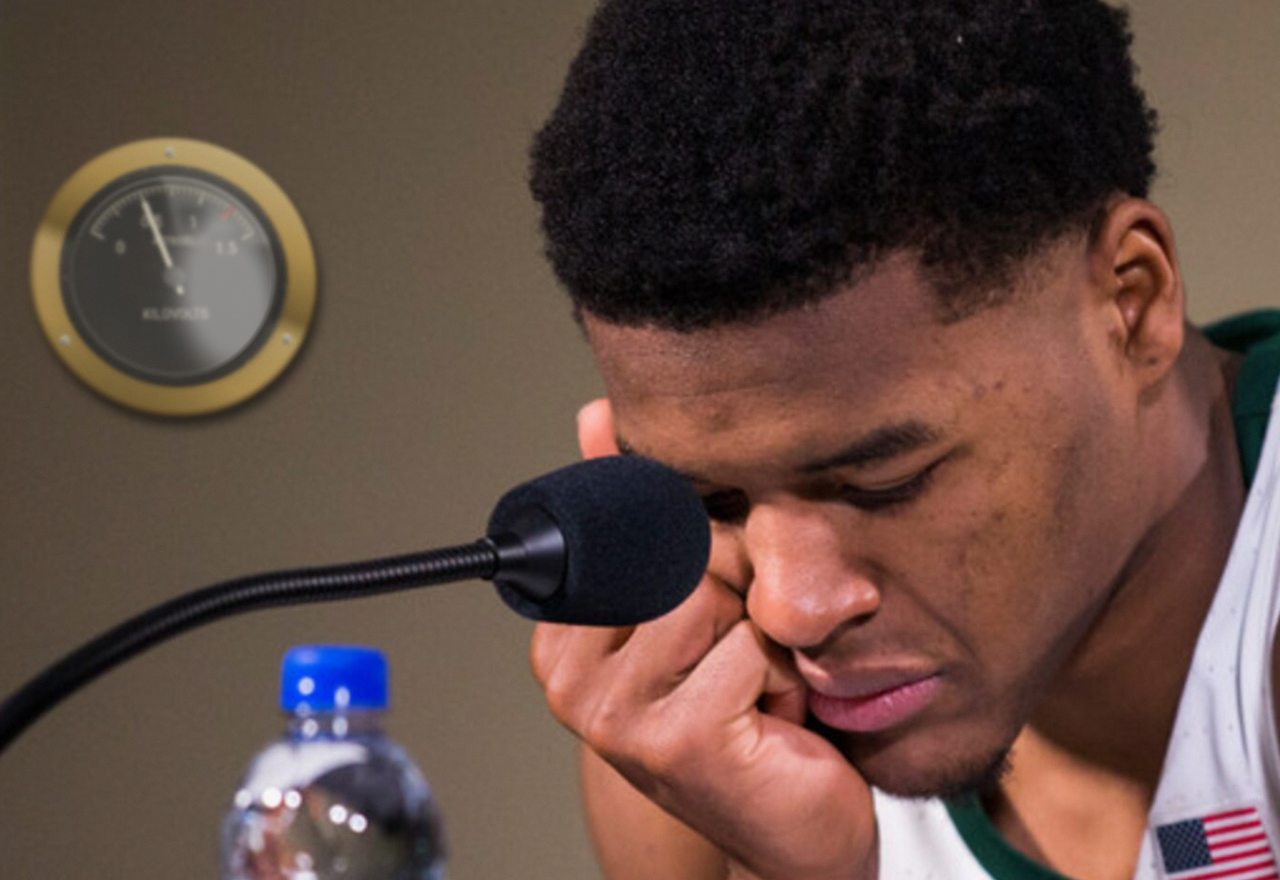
0.5 kV
